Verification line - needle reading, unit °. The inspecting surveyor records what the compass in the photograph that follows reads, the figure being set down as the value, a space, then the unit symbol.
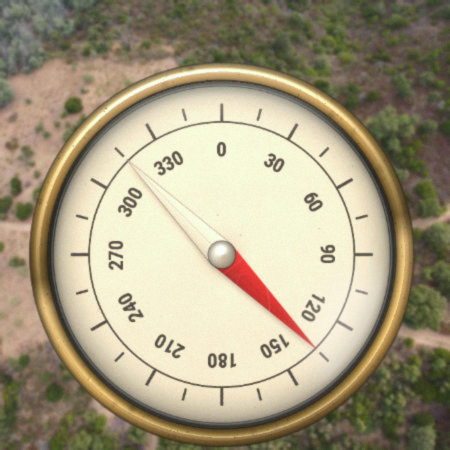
135 °
